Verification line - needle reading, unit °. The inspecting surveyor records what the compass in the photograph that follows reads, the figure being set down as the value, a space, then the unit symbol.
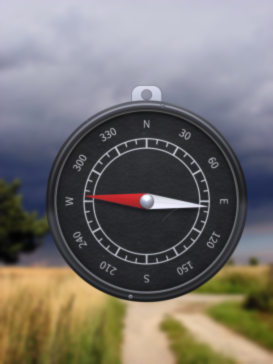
275 °
